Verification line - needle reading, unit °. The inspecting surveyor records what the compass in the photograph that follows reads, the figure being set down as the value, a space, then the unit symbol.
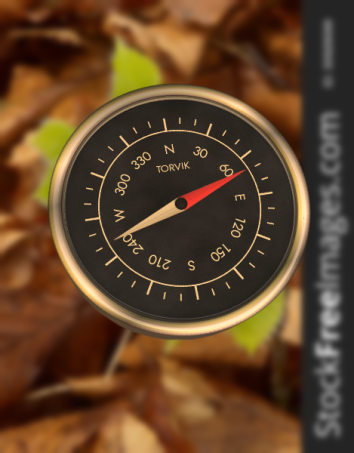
70 °
